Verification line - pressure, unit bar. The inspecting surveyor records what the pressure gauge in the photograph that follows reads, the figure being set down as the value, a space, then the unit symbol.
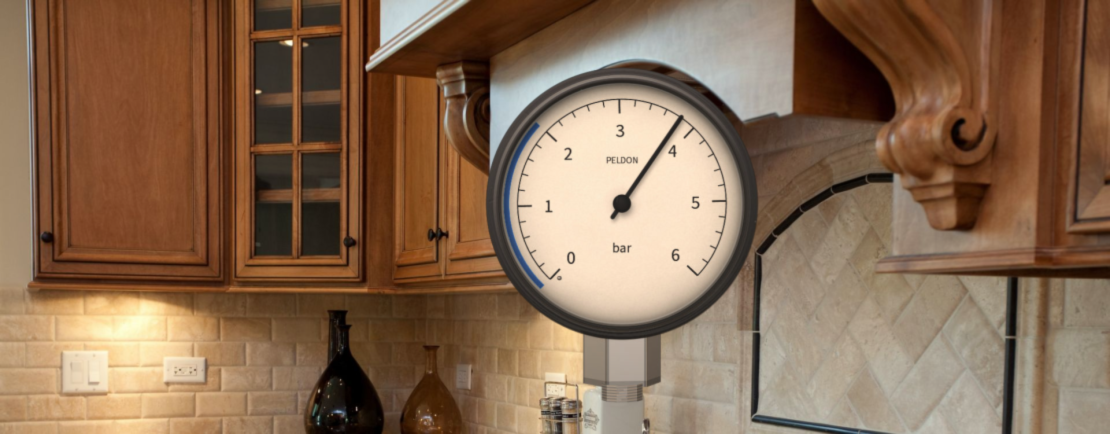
3.8 bar
